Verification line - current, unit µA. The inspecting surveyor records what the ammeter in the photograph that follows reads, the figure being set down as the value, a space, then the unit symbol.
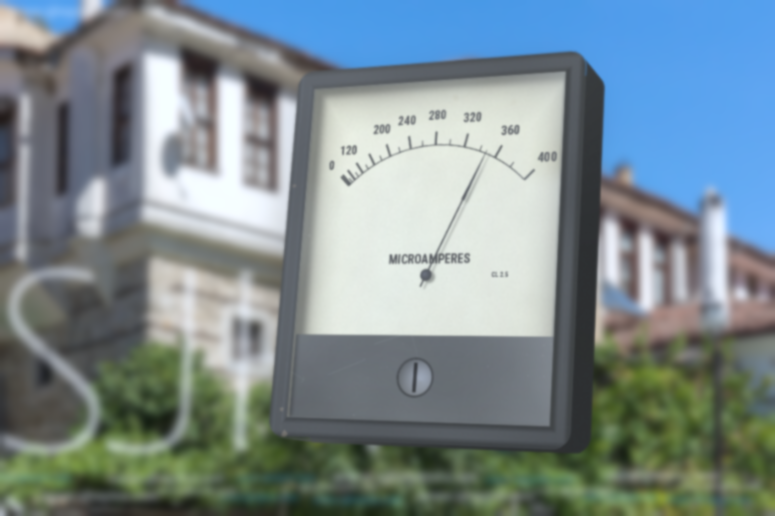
350 µA
